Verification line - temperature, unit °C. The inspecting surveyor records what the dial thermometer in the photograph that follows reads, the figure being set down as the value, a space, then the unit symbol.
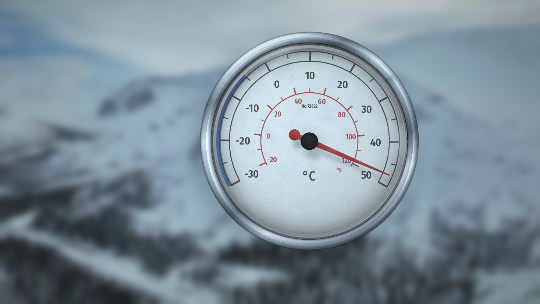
47.5 °C
